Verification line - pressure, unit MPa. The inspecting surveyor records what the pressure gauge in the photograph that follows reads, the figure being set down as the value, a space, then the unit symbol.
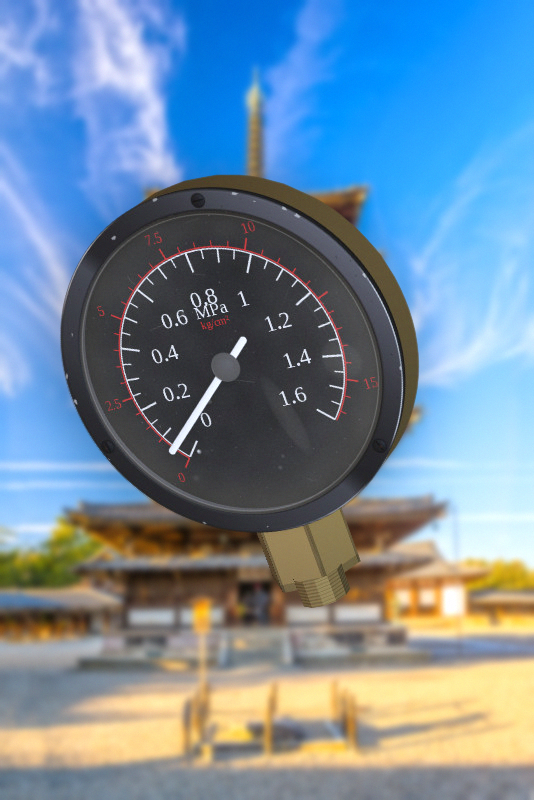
0.05 MPa
